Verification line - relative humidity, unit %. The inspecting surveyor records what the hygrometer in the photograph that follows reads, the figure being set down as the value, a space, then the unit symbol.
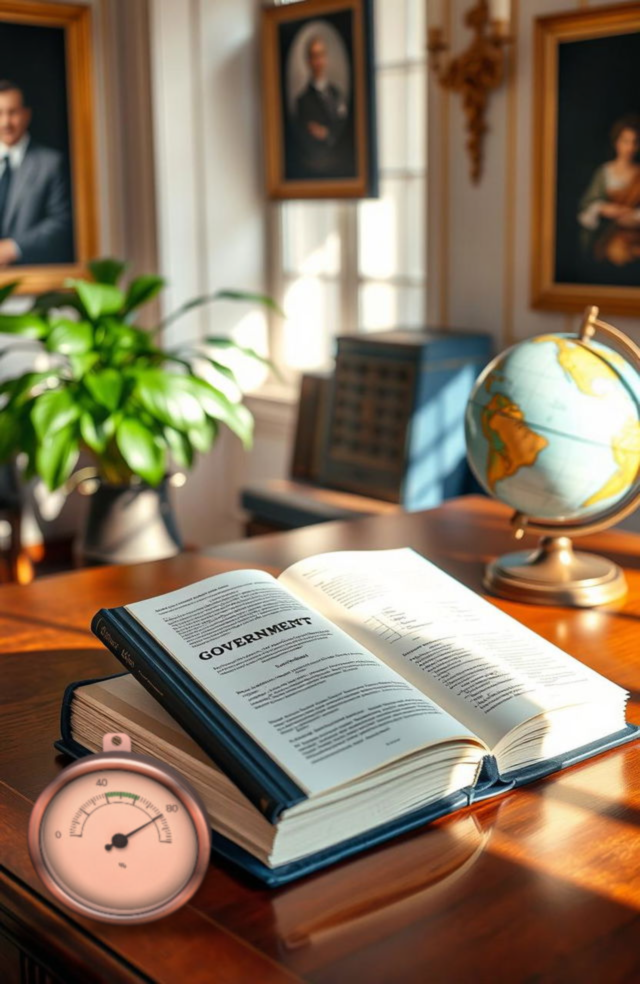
80 %
